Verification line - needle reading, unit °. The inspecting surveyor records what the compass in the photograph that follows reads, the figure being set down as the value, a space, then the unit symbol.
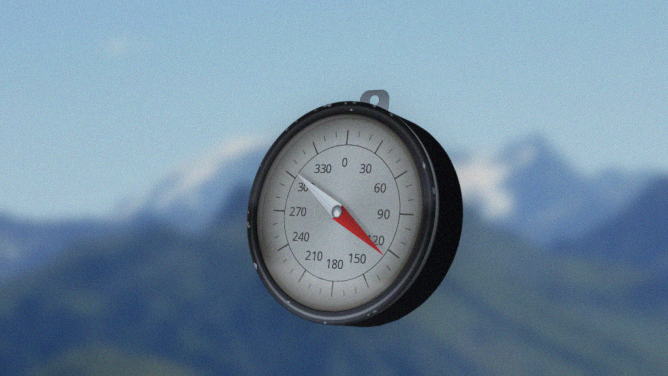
125 °
